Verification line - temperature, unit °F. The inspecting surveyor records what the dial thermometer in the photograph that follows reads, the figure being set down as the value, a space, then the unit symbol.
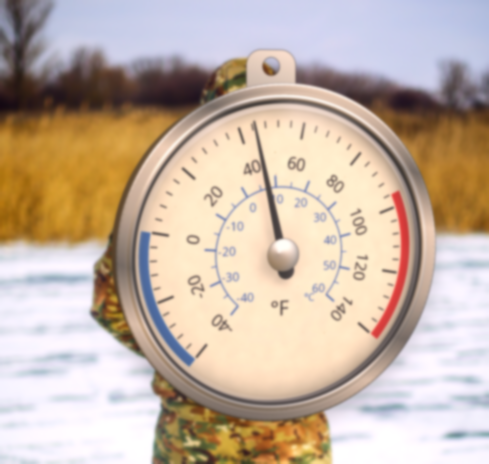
44 °F
